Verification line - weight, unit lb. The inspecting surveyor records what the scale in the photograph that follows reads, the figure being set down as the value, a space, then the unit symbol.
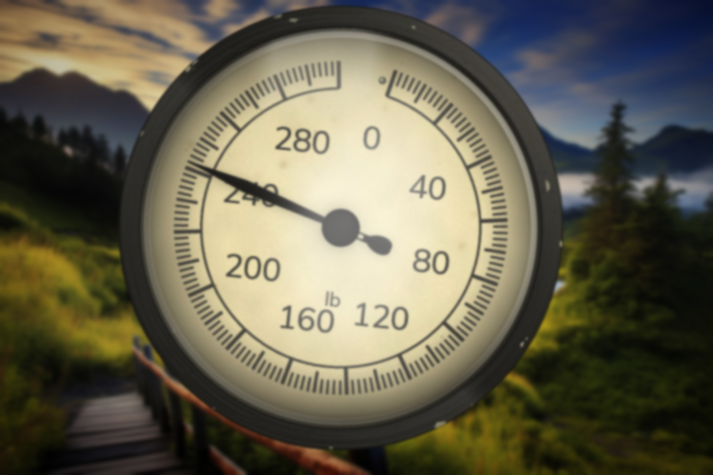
242 lb
